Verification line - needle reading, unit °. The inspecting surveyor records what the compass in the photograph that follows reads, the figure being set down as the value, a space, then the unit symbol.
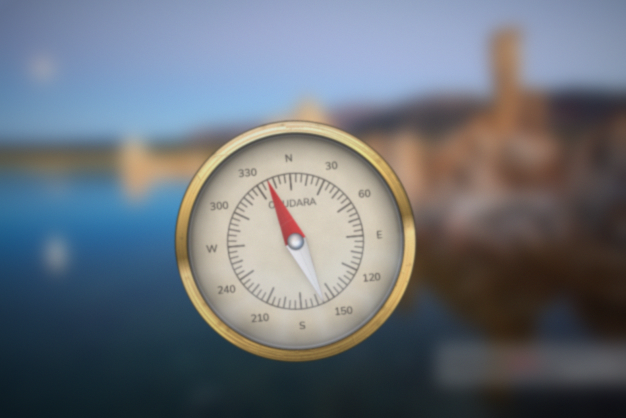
340 °
